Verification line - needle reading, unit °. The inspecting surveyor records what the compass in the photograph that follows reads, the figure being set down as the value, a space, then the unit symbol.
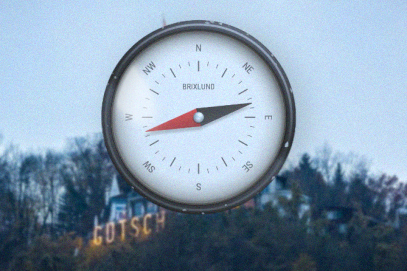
255 °
